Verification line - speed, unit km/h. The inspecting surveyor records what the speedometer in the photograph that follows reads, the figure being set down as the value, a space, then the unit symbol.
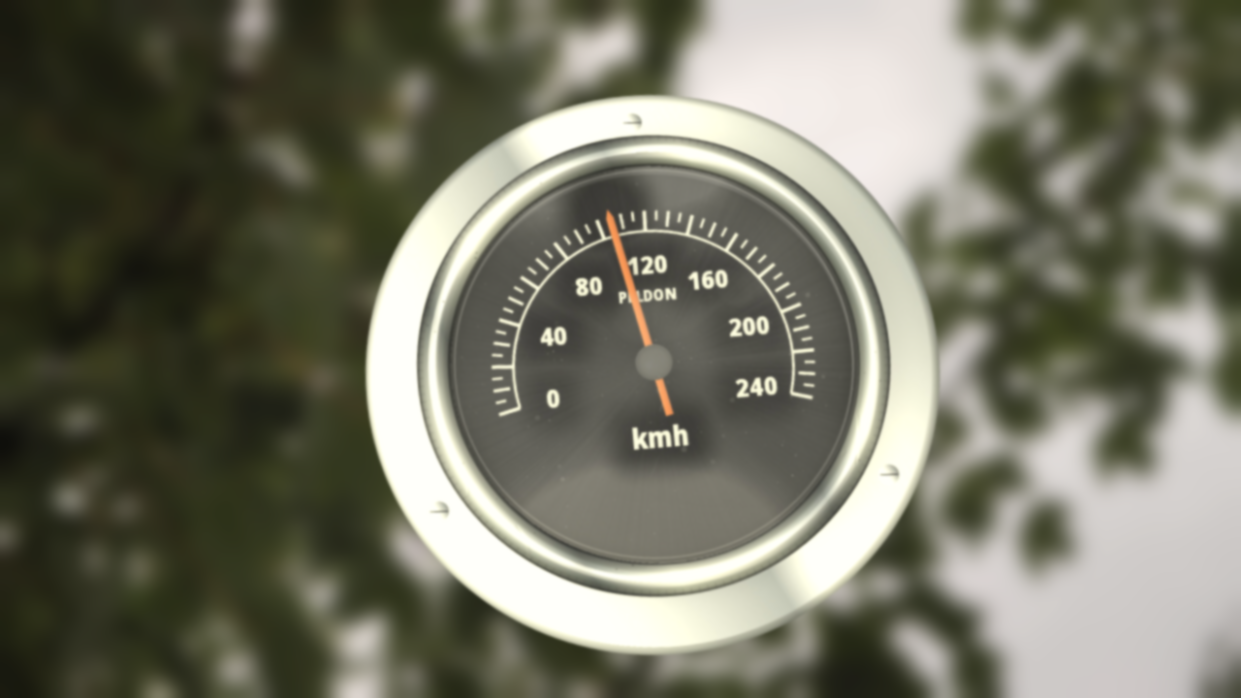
105 km/h
